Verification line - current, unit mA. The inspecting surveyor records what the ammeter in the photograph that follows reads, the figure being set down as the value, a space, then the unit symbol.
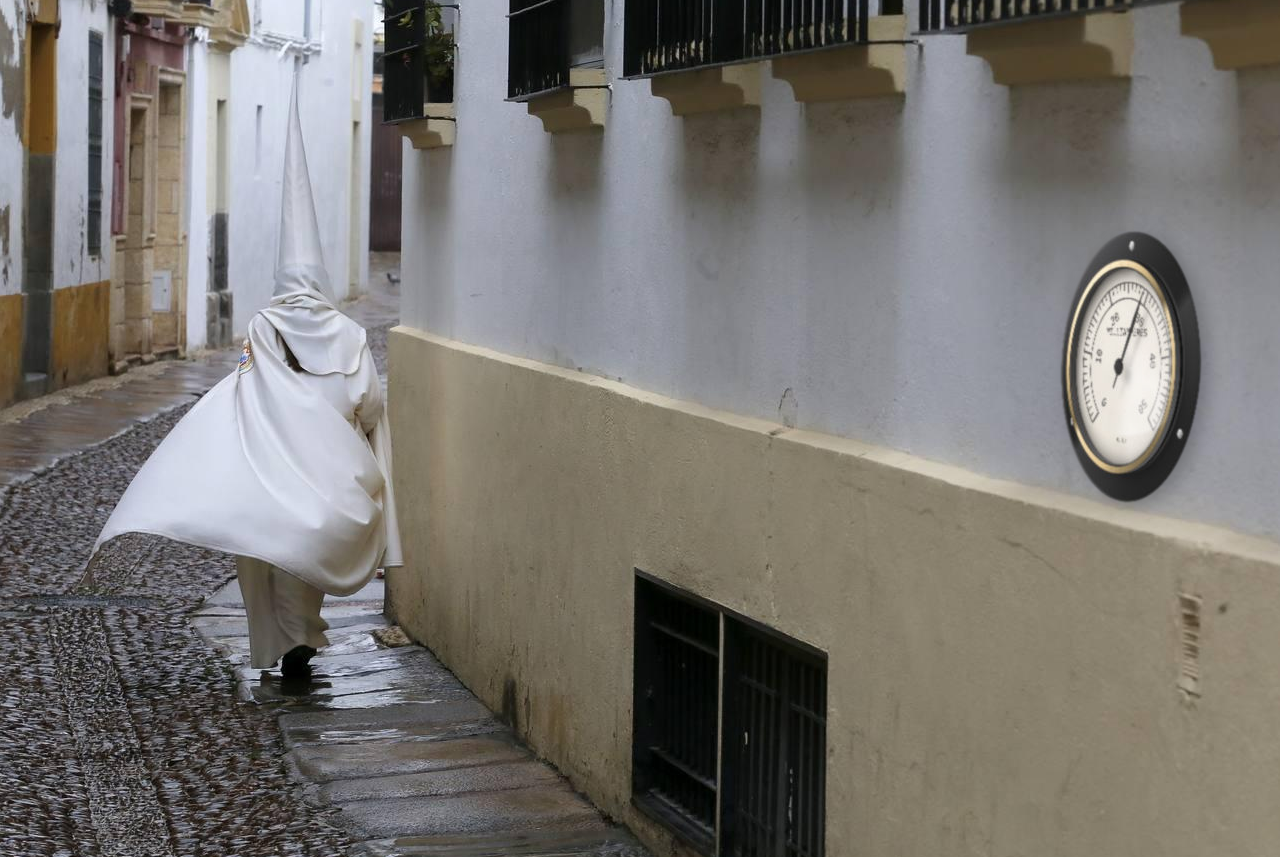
30 mA
